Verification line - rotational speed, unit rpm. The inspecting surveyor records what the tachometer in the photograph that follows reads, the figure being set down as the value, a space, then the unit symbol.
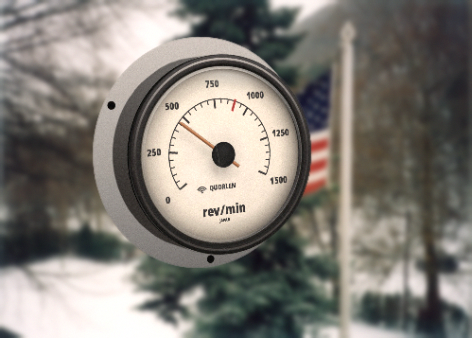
450 rpm
